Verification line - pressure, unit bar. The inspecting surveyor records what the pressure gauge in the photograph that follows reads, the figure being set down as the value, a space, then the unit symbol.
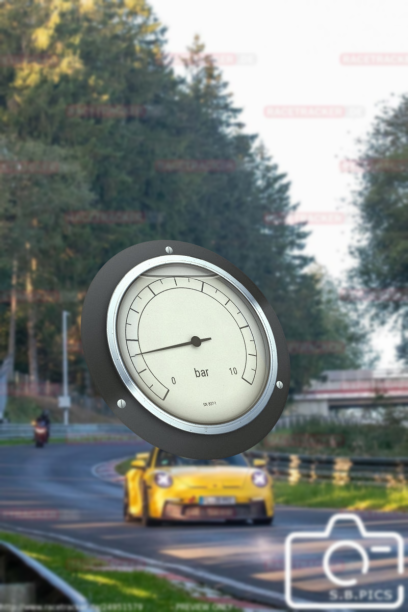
1.5 bar
